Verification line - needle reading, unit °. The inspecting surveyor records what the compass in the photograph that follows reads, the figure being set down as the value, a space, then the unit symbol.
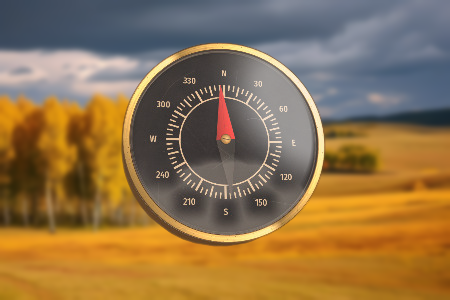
355 °
